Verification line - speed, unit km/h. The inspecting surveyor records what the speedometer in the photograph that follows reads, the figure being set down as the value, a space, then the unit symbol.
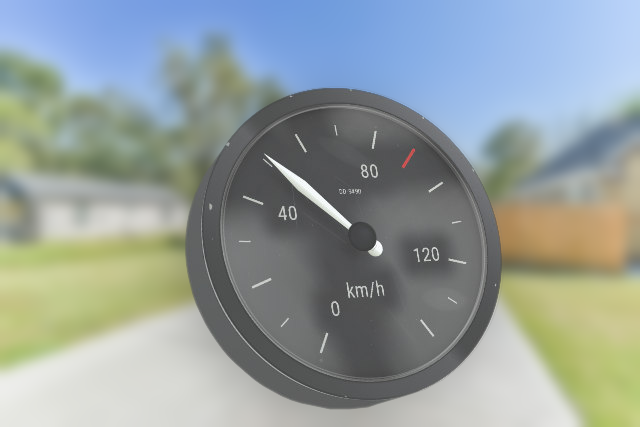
50 km/h
